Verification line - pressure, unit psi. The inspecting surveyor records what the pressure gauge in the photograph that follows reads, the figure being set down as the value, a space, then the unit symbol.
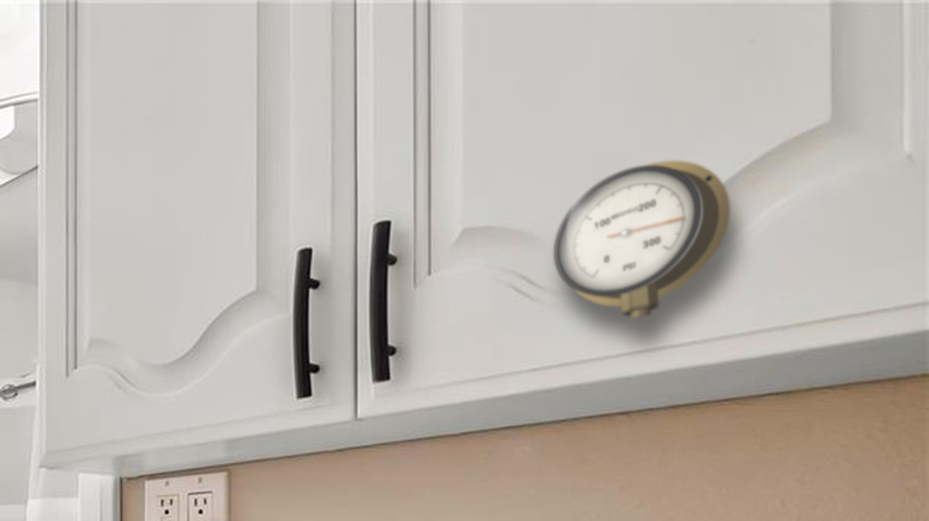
260 psi
